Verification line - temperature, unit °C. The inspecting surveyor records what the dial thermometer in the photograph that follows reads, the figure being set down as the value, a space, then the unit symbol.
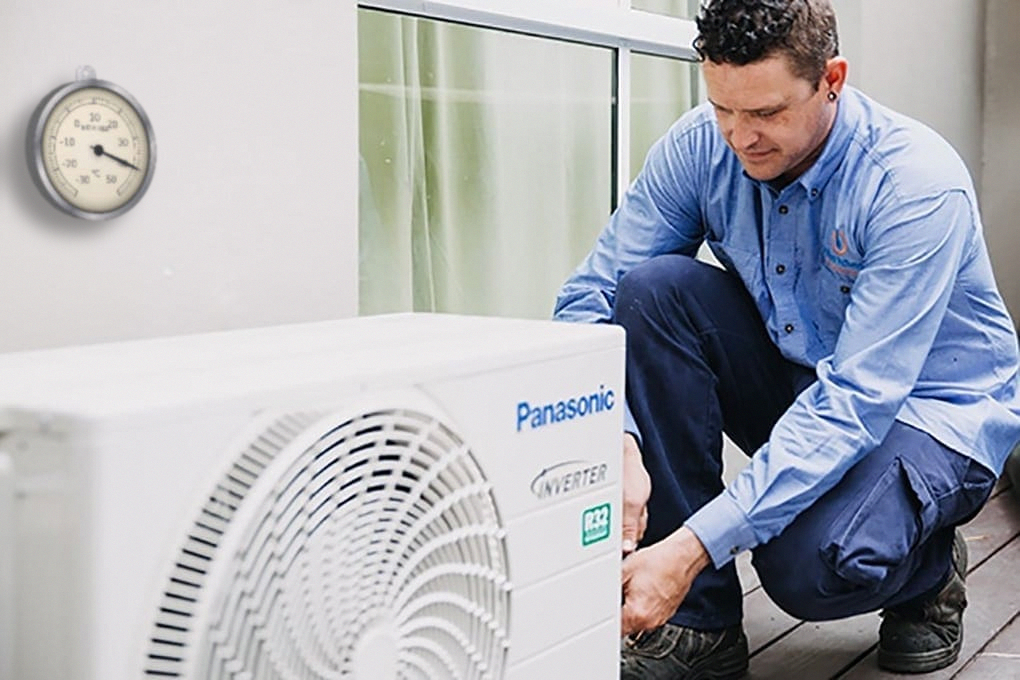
40 °C
